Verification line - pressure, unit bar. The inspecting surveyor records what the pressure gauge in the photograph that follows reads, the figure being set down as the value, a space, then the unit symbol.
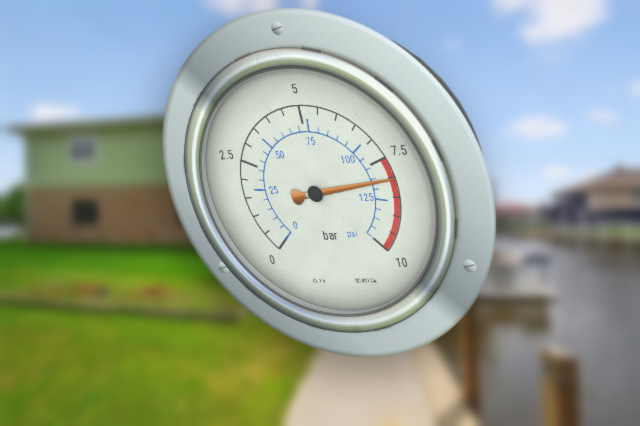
8 bar
